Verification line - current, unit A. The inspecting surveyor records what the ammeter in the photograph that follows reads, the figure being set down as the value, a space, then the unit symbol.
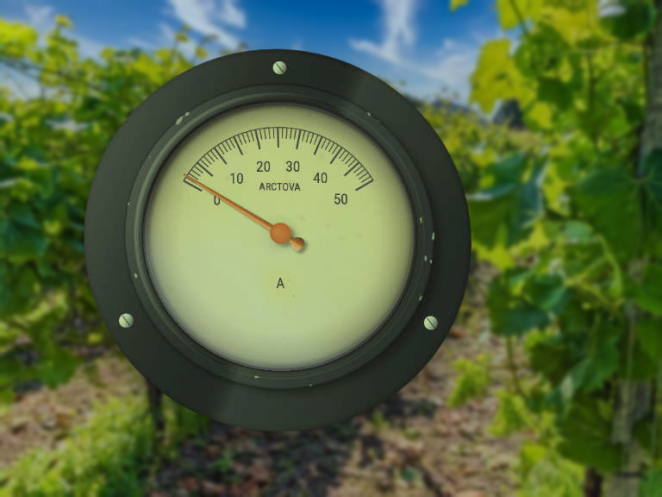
1 A
